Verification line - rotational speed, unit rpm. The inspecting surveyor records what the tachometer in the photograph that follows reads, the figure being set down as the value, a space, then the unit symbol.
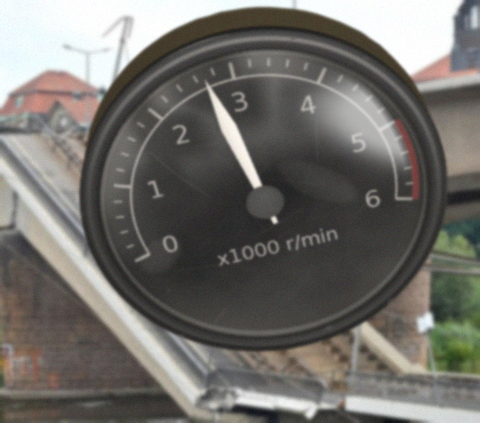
2700 rpm
